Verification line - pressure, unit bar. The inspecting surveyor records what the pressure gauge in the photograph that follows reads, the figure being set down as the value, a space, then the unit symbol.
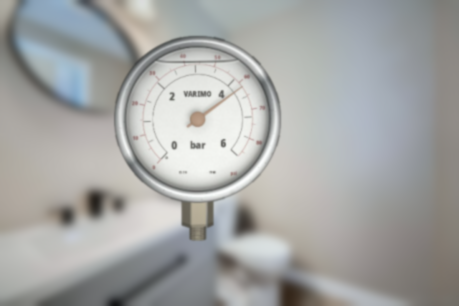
4.25 bar
